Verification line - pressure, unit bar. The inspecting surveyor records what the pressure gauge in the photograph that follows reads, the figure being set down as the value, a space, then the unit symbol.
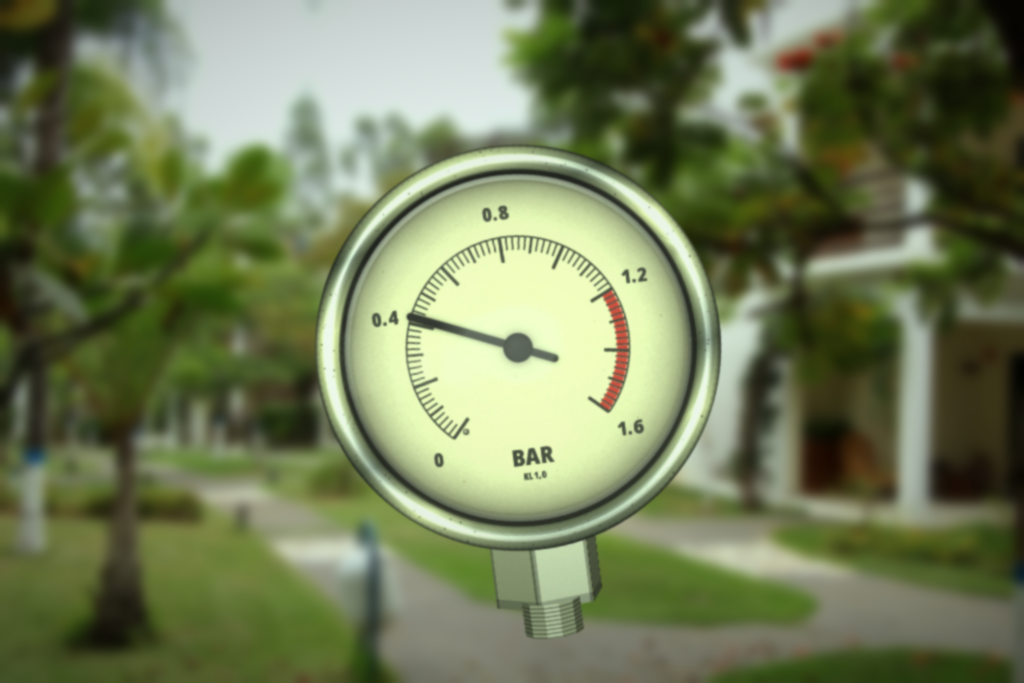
0.42 bar
